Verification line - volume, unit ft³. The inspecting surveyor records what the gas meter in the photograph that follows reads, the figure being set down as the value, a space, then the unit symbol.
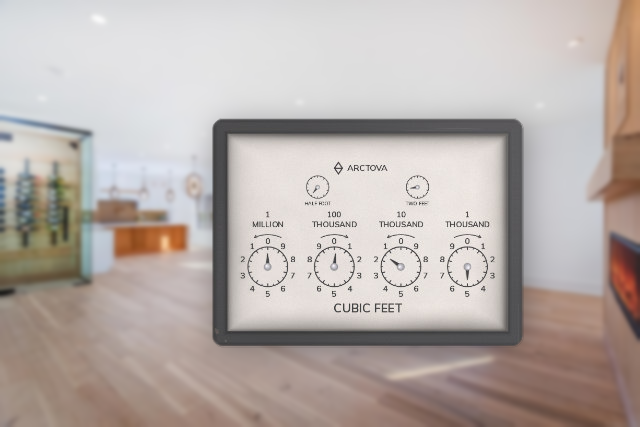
1500 ft³
